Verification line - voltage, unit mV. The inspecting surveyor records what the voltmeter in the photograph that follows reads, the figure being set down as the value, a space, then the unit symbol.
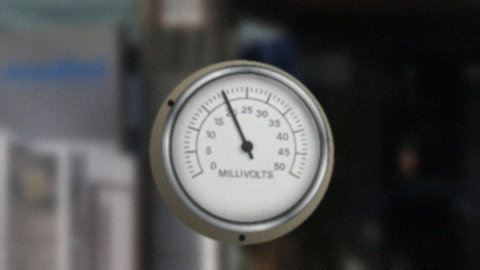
20 mV
